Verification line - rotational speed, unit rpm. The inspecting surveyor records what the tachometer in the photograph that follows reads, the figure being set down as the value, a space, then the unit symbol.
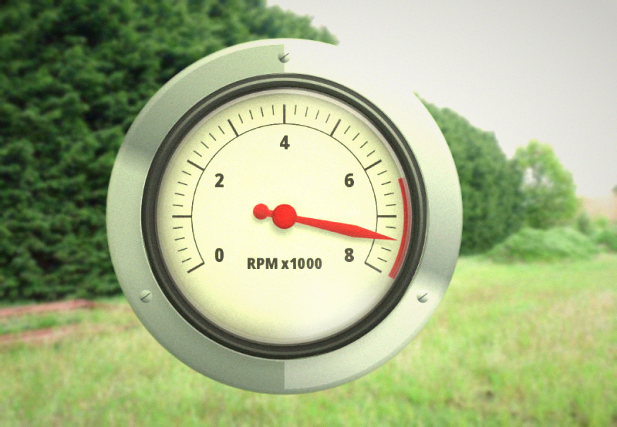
7400 rpm
